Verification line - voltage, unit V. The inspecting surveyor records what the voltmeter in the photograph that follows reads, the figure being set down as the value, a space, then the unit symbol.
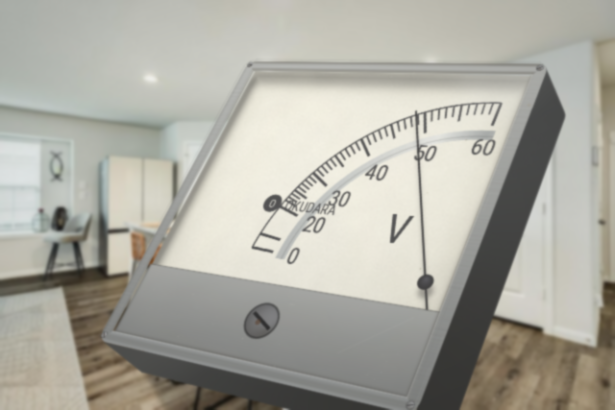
49 V
